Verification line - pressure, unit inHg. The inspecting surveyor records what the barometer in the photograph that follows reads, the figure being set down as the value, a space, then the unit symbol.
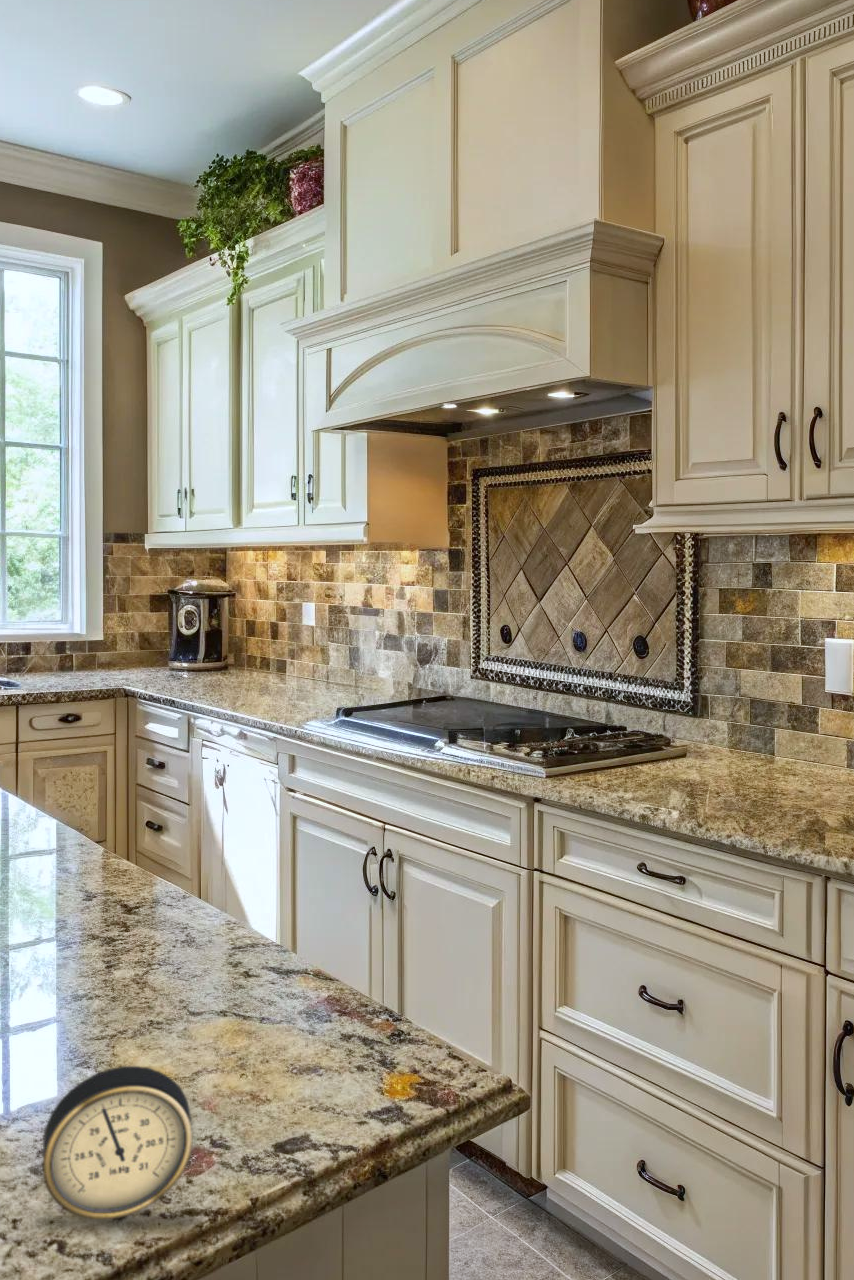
29.3 inHg
